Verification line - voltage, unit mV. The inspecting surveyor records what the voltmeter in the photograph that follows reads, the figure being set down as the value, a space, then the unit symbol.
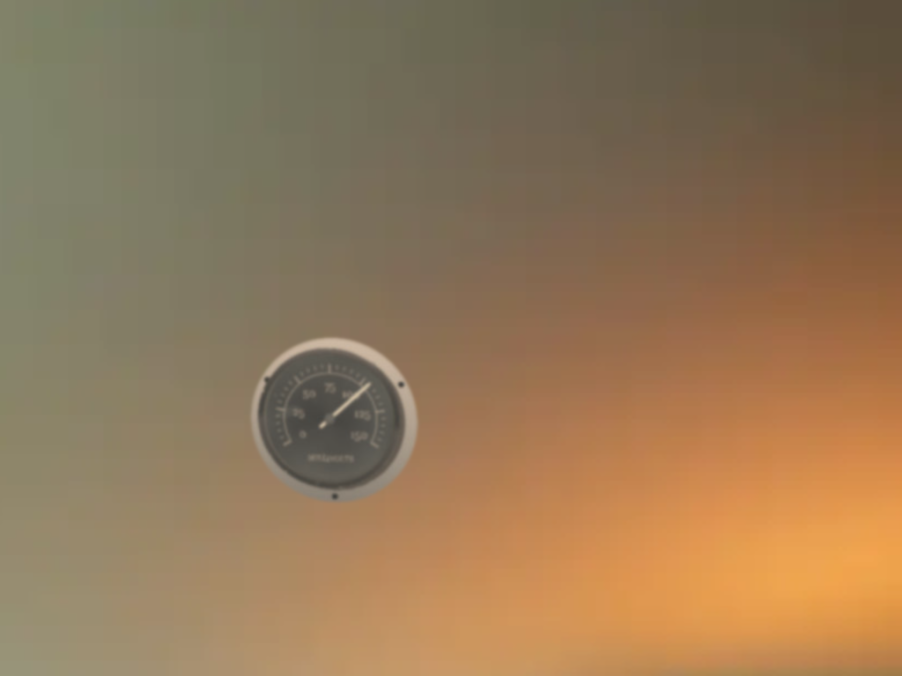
105 mV
